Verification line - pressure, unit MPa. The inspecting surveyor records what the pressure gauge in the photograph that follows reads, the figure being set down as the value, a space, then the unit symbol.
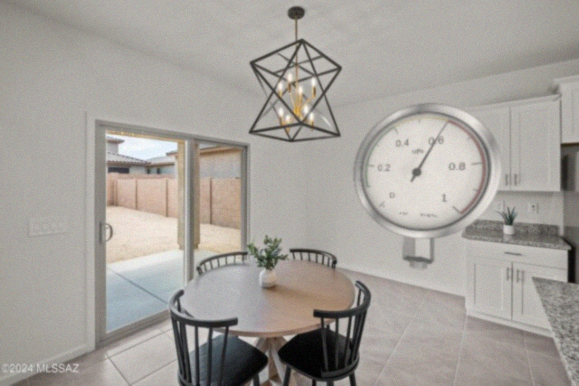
0.6 MPa
